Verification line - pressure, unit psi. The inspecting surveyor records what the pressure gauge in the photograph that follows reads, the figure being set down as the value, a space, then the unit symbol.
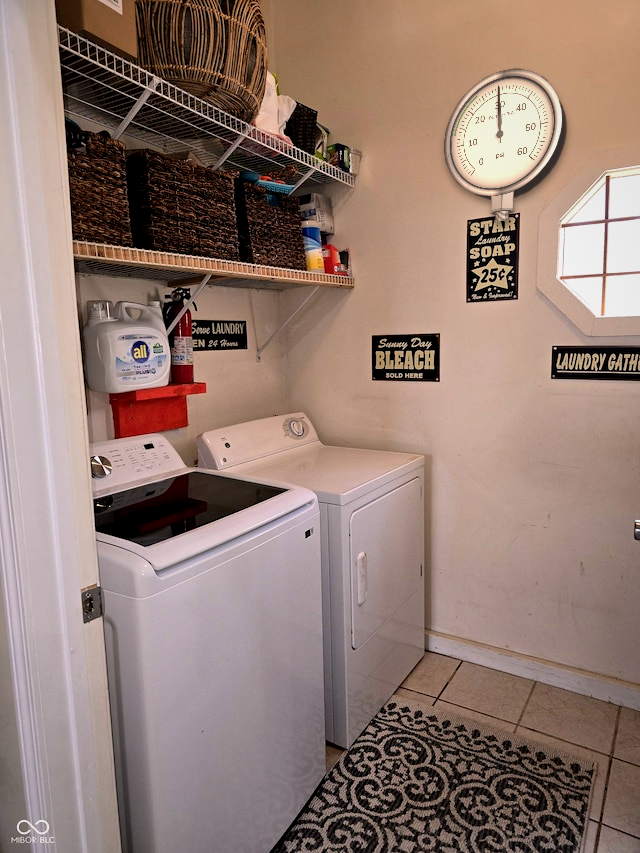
30 psi
